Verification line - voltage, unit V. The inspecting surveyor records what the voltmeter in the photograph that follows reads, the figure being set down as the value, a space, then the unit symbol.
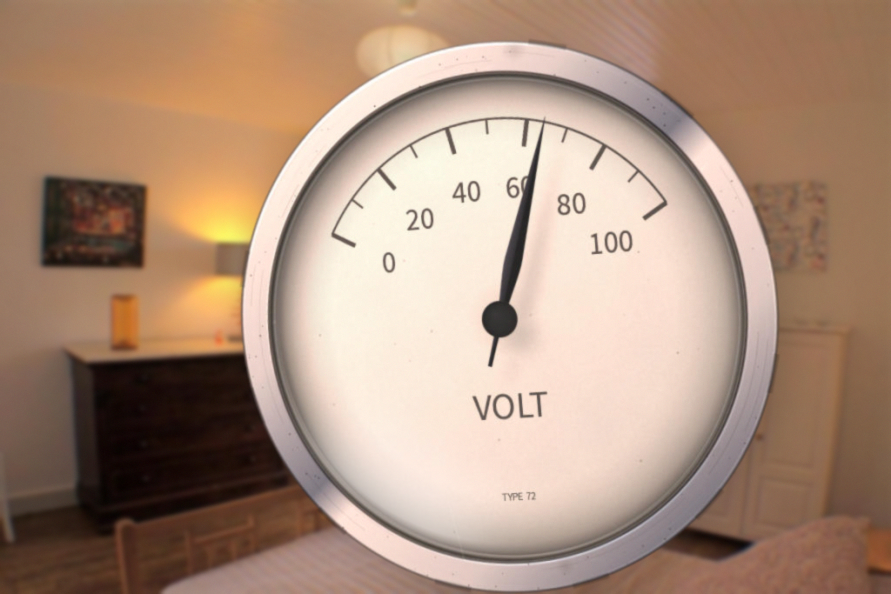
65 V
